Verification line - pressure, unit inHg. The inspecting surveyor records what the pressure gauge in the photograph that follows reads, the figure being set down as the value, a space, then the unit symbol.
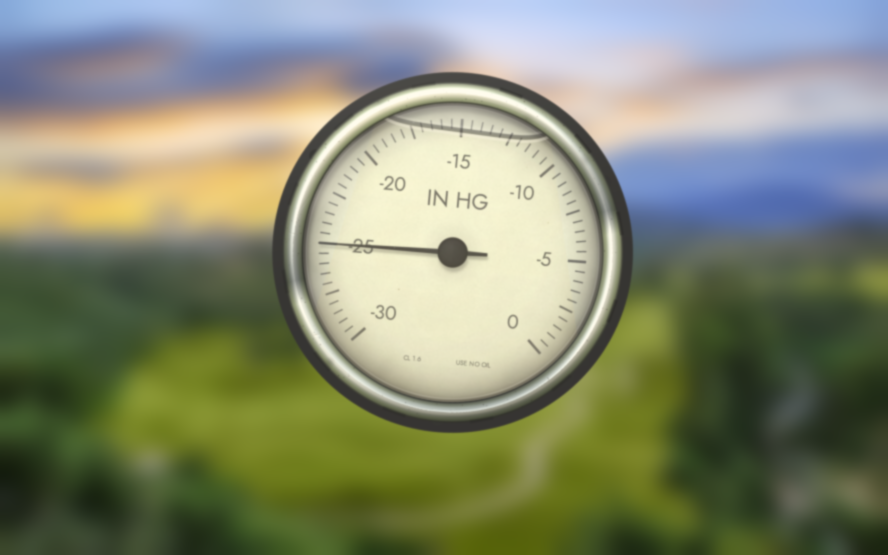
-25 inHg
